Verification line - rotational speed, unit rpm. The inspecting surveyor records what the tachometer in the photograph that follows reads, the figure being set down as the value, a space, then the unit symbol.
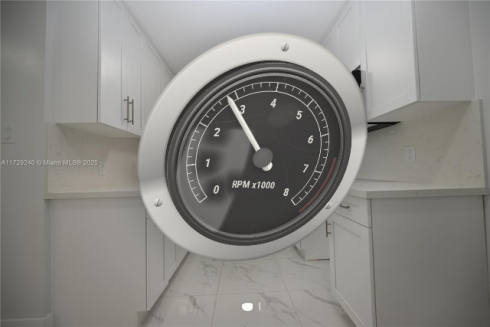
2800 rpm
